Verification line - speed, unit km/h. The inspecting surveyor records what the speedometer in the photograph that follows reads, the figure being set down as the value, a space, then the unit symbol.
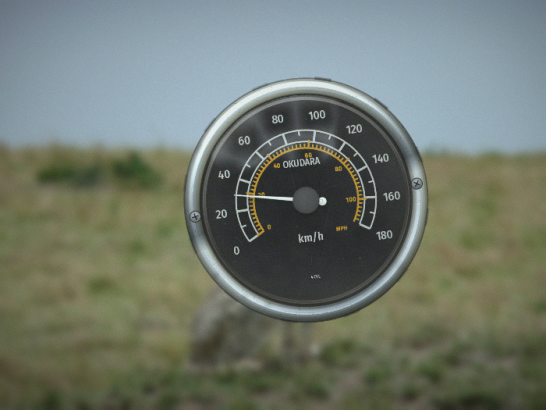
30 km/h
